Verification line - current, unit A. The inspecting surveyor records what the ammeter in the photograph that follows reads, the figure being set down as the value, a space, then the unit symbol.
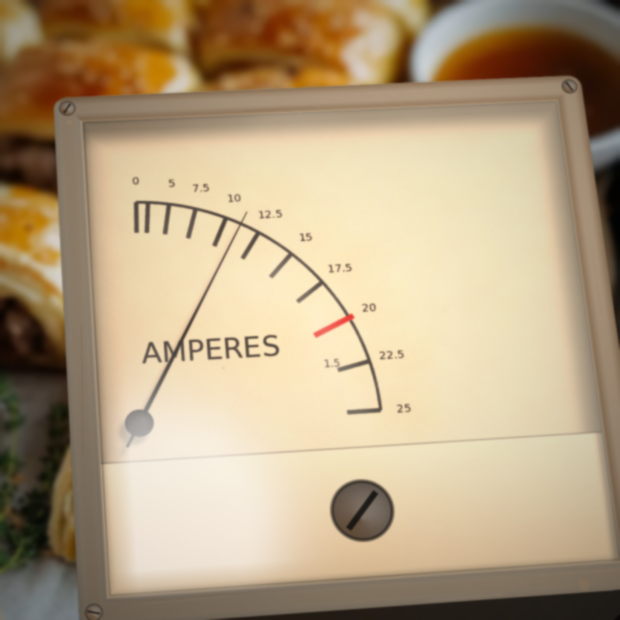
11.25 A
